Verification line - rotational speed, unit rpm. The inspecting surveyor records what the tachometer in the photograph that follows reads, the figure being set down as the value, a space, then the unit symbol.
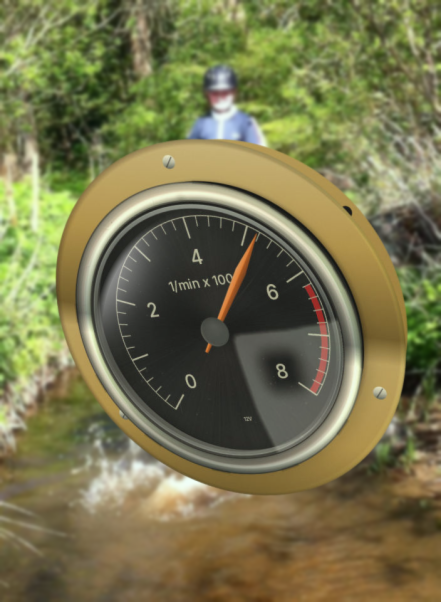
5200 rpm
